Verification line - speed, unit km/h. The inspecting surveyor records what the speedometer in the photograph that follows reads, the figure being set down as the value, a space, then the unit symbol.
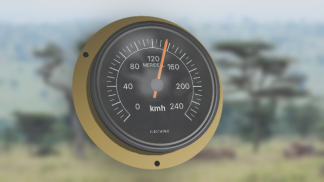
135 km/h
